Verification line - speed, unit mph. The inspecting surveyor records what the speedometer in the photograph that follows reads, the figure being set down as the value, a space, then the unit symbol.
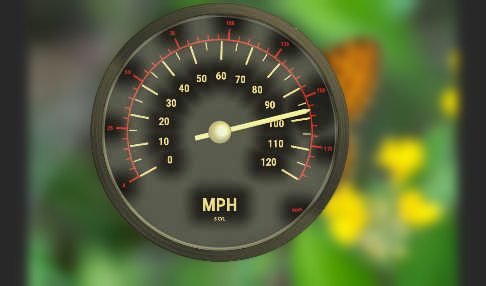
97.5 mph
